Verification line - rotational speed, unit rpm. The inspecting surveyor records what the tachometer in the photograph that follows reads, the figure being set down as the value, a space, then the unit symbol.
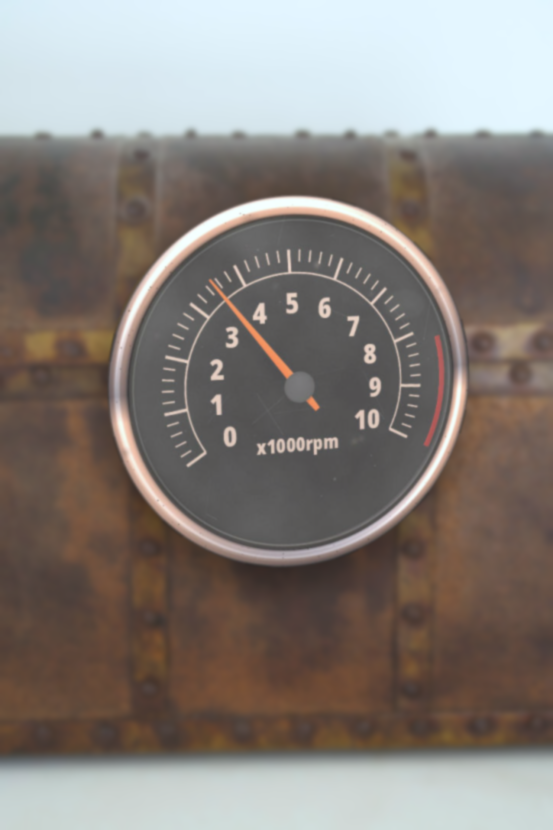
3500 rpm
